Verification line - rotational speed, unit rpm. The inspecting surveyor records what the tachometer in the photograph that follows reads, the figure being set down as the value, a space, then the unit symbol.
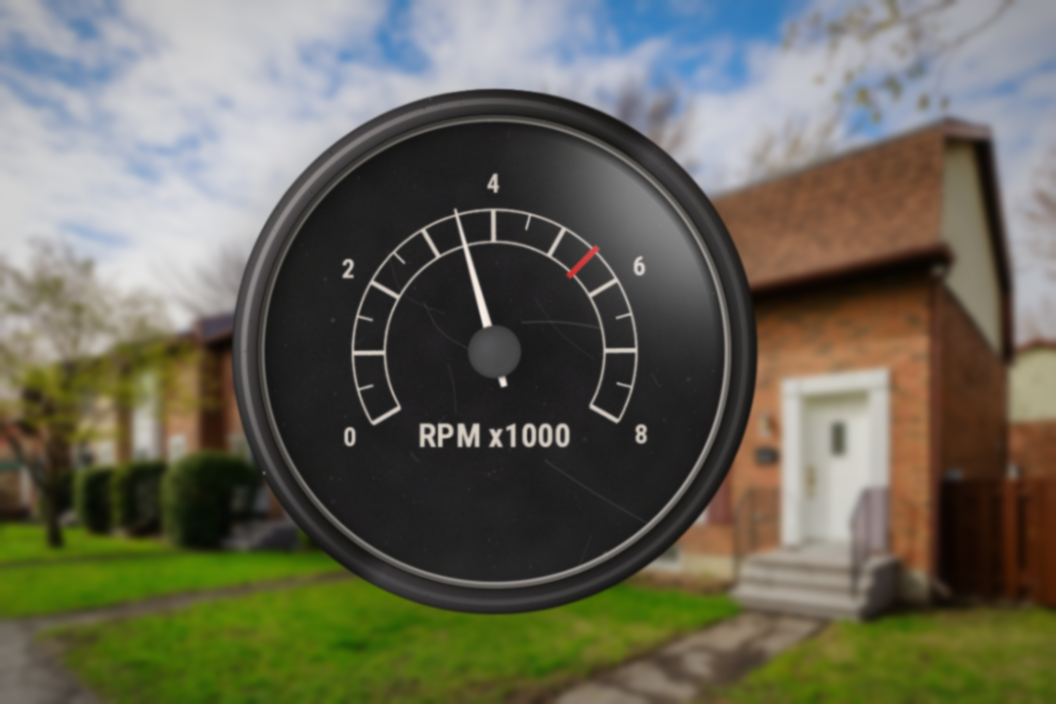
3500 rpm
